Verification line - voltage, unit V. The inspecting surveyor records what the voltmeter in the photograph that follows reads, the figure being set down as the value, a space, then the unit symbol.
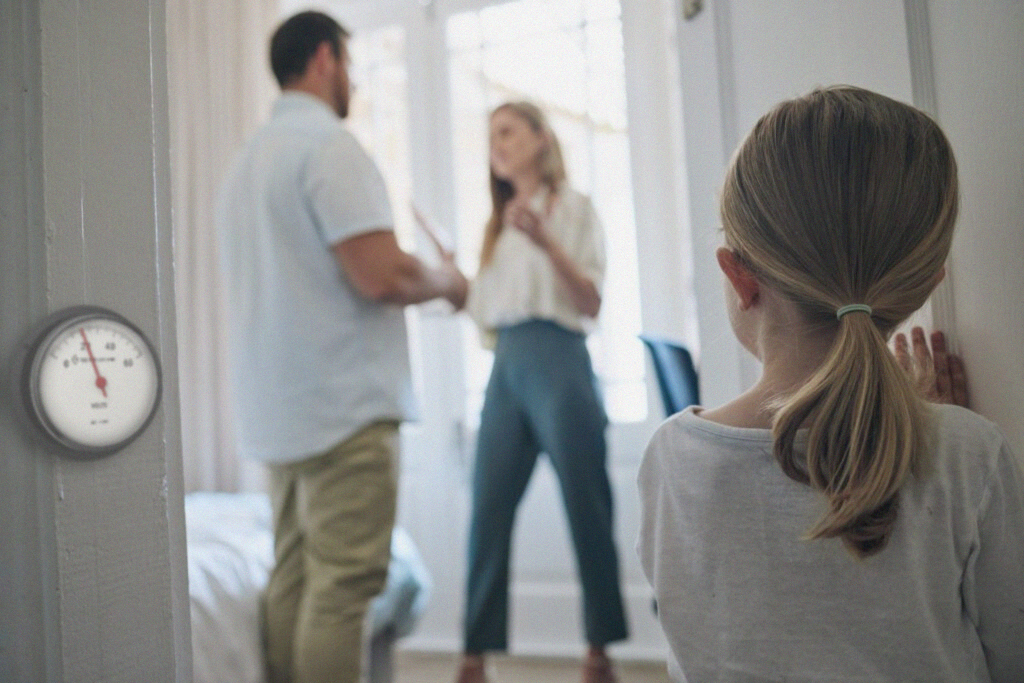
20 V
